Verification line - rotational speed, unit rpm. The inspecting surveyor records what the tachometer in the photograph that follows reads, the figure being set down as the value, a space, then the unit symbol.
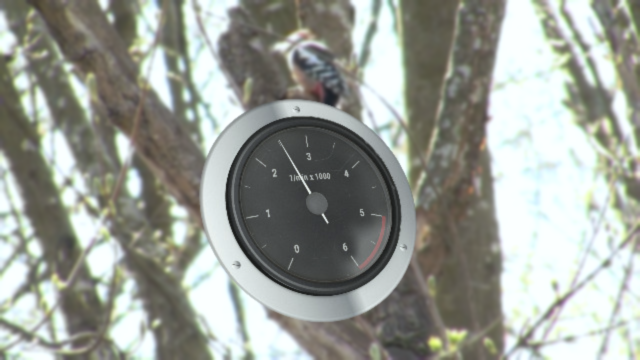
2500 rpm
